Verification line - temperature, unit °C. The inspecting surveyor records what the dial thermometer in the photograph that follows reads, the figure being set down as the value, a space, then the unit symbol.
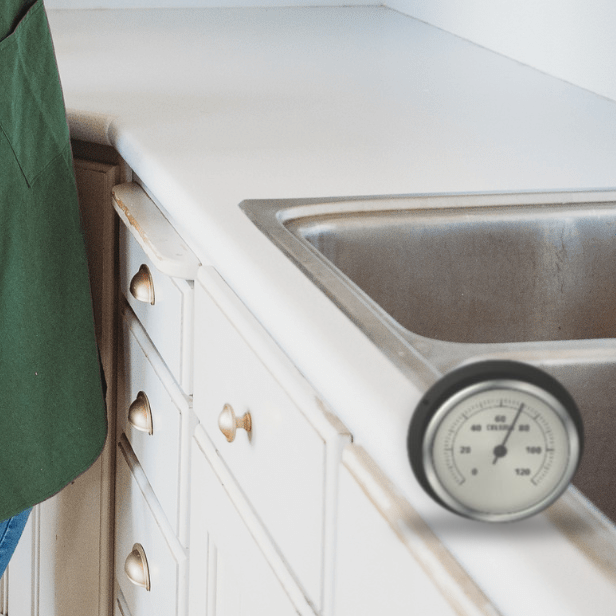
70 °C
